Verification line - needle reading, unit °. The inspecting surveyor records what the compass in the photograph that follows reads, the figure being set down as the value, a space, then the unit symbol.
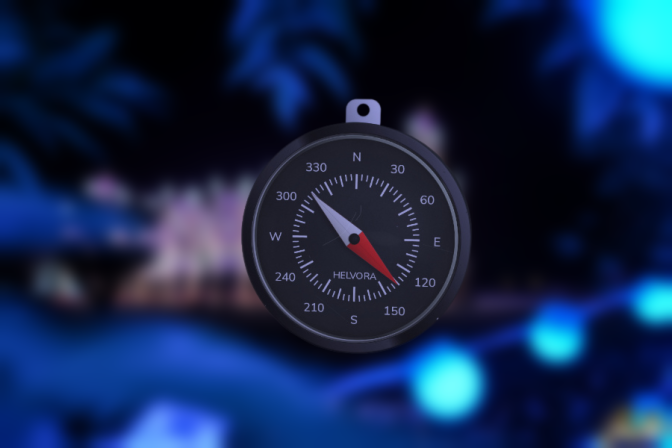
135 °
